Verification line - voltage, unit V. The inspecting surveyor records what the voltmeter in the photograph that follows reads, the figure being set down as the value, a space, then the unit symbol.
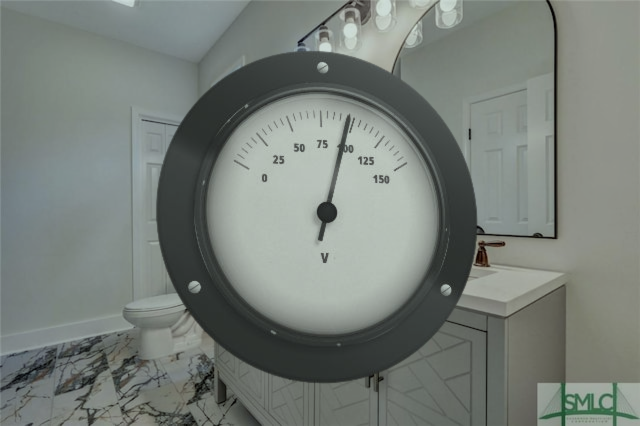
95 V
